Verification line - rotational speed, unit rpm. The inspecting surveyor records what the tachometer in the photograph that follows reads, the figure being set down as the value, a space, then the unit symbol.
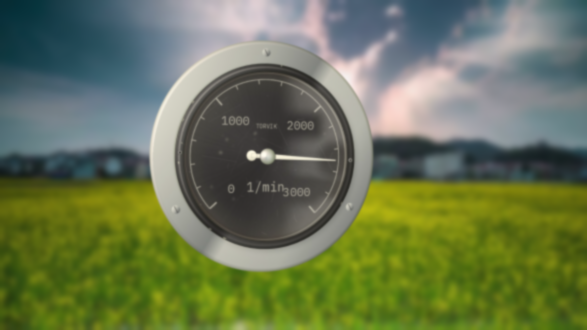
2500 rpm
